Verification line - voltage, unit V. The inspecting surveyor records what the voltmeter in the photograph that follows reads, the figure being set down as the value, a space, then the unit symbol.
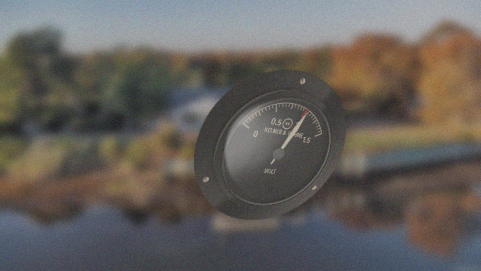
1 V
